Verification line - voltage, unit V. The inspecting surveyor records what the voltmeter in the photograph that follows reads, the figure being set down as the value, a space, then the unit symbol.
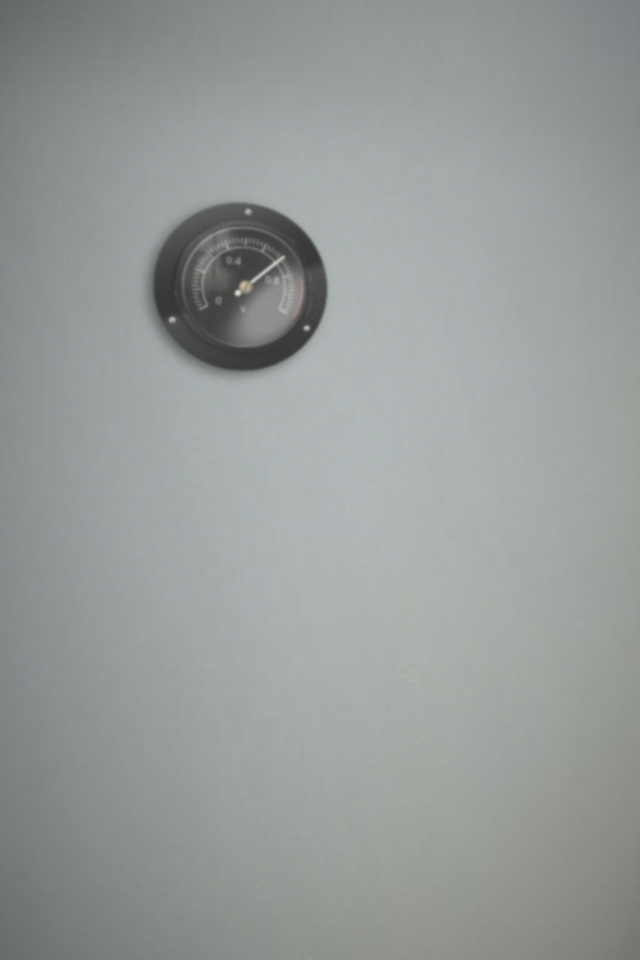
0.7 V
